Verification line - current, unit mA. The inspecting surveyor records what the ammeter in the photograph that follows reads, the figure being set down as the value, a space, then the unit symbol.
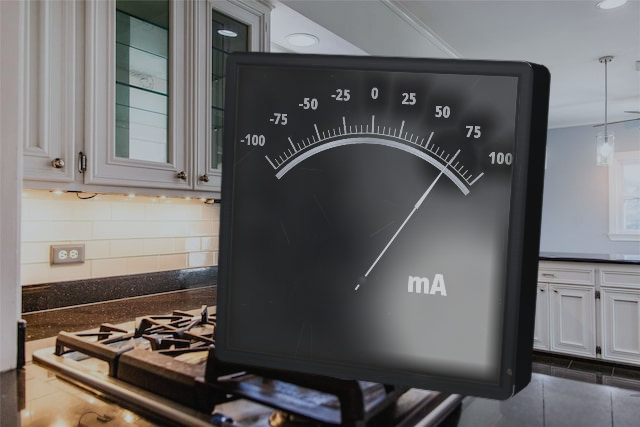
75 mA
